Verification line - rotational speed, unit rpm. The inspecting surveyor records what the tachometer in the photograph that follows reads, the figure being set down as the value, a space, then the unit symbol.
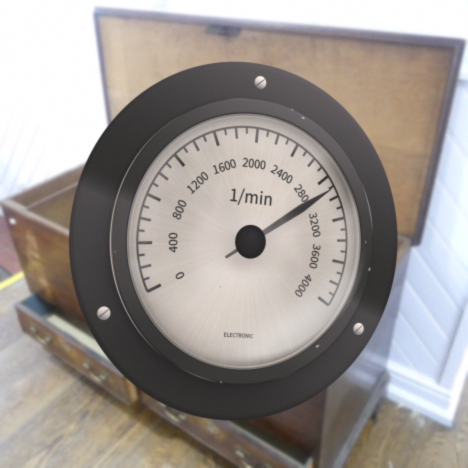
2900 rpm
